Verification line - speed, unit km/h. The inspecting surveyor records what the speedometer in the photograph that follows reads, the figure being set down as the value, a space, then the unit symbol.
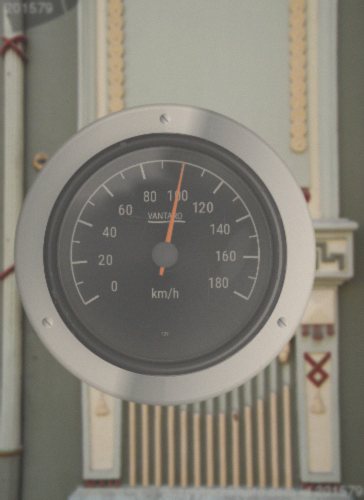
100 km/h
